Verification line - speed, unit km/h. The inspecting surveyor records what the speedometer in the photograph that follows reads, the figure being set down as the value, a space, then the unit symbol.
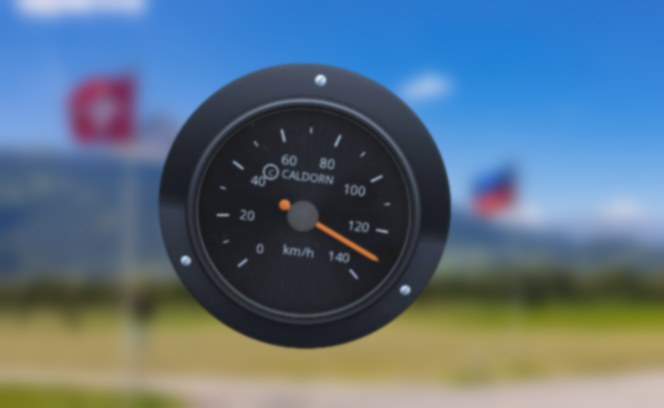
130 km/h
